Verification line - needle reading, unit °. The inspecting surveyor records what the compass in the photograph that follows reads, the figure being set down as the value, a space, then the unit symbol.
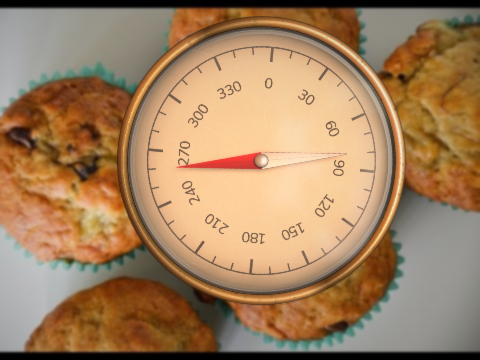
260 °
